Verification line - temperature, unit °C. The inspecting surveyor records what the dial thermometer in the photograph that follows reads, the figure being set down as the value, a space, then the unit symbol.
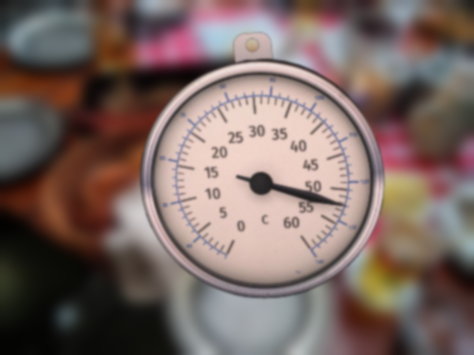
52 °C
